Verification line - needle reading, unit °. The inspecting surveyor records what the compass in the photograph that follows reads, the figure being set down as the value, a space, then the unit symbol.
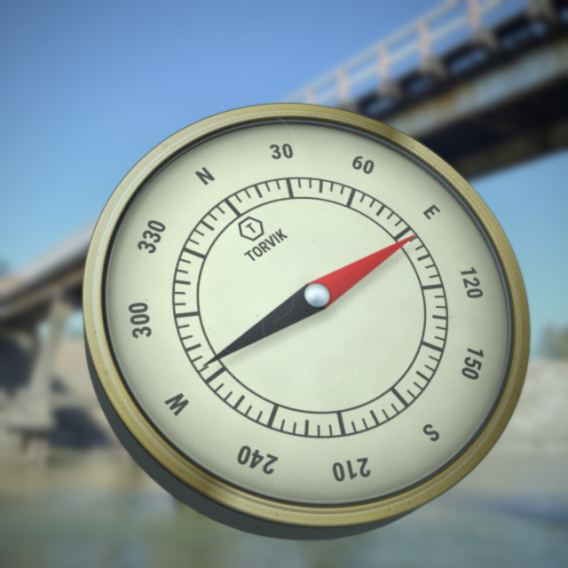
95 °
